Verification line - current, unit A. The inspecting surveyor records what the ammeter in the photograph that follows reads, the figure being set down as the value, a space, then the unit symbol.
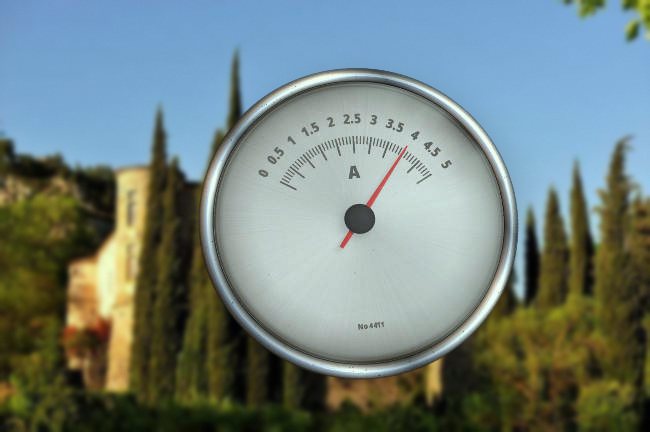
4 A
